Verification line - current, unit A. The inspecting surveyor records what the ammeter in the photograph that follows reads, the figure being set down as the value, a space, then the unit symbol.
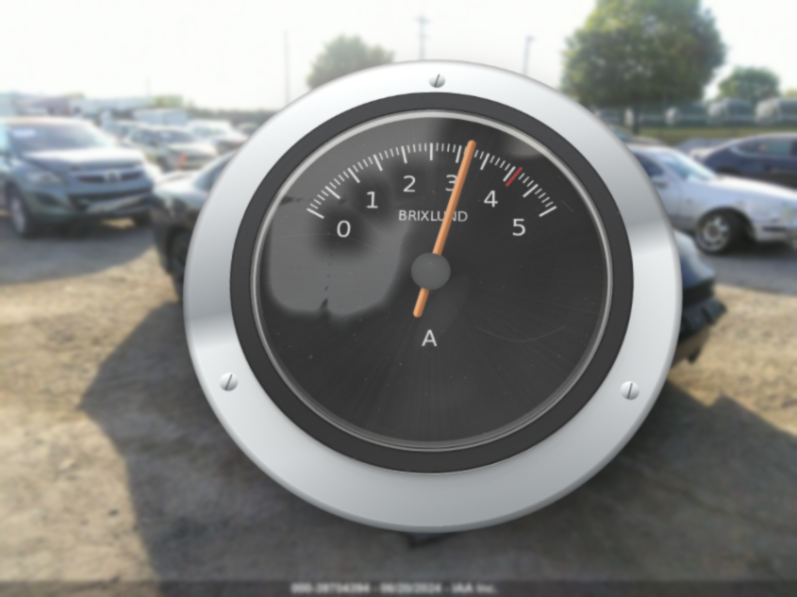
3.2 A
